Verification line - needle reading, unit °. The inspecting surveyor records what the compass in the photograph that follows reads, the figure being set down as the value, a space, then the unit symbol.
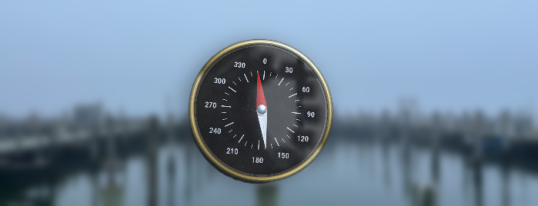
350 °
